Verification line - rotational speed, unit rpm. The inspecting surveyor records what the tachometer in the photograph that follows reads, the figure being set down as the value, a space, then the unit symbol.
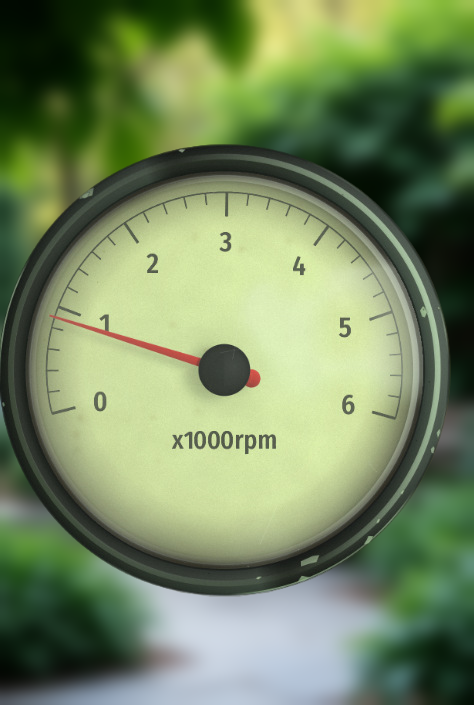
900 rpm
